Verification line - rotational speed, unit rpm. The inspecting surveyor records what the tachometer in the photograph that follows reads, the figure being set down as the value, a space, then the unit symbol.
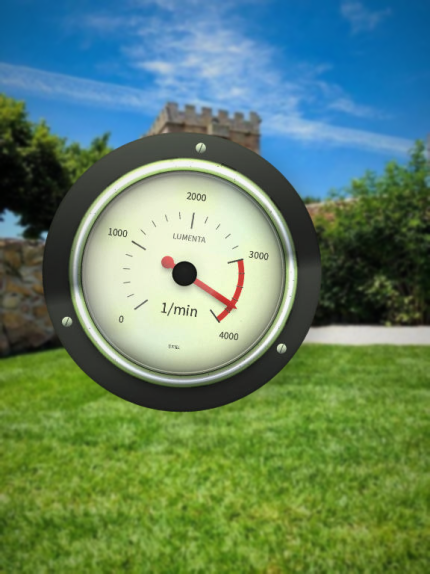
3700 rpm
